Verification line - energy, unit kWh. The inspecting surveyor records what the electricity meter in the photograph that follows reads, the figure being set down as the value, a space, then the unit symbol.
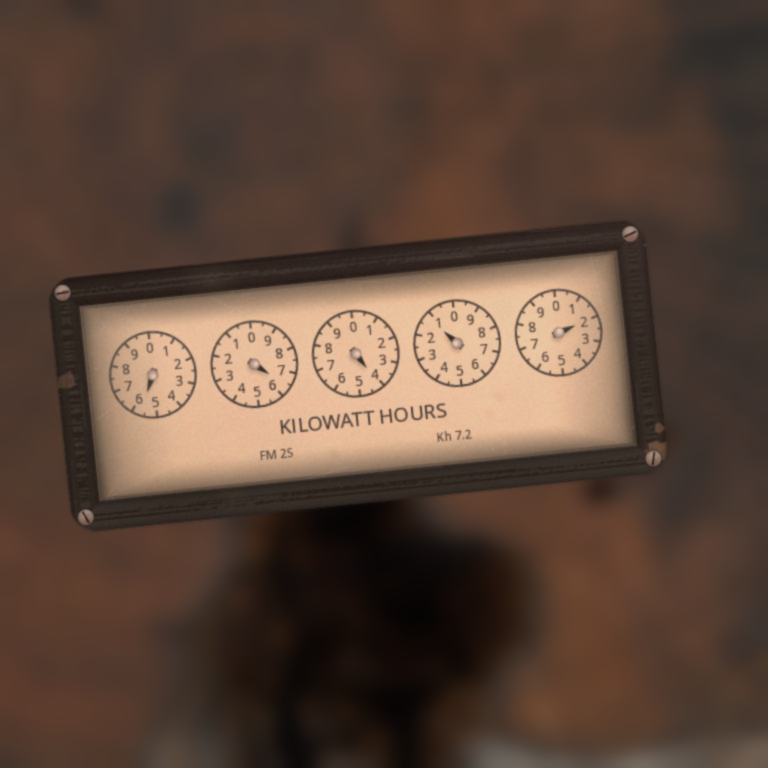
56412 kWh
